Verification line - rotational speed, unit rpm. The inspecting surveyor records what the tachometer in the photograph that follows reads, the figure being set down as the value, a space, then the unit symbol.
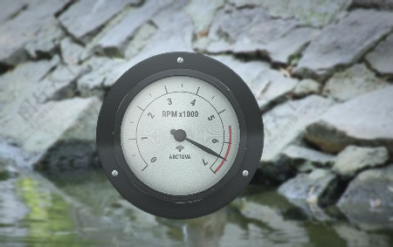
6500 rpm
